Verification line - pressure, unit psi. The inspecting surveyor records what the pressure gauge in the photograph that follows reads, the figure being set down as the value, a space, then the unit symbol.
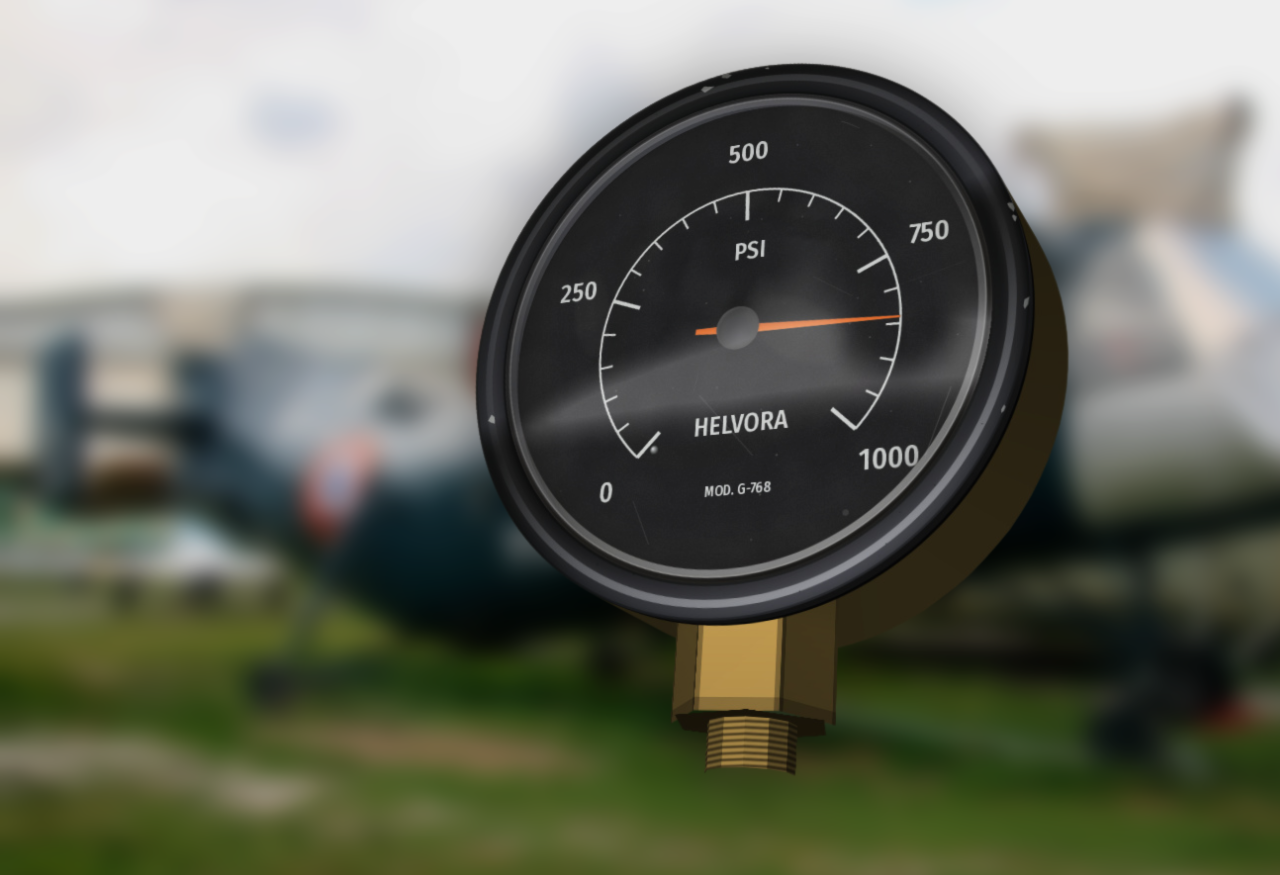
850 psi
